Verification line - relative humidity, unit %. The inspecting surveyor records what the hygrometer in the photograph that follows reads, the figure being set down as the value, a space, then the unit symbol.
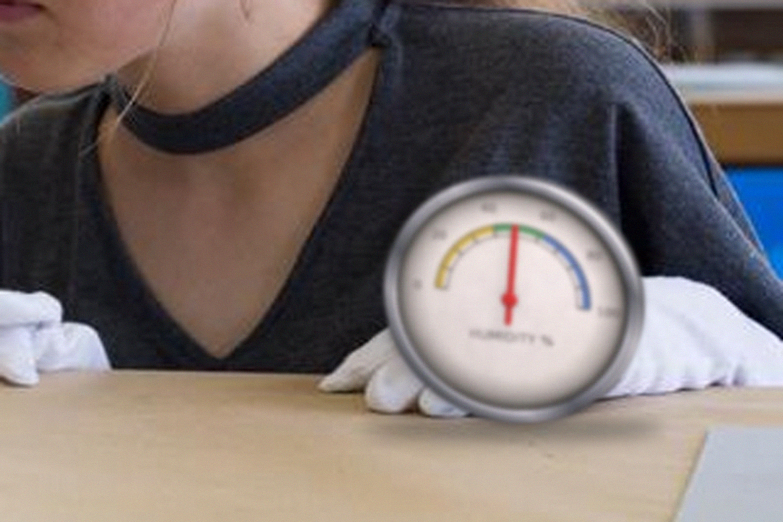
50 %
